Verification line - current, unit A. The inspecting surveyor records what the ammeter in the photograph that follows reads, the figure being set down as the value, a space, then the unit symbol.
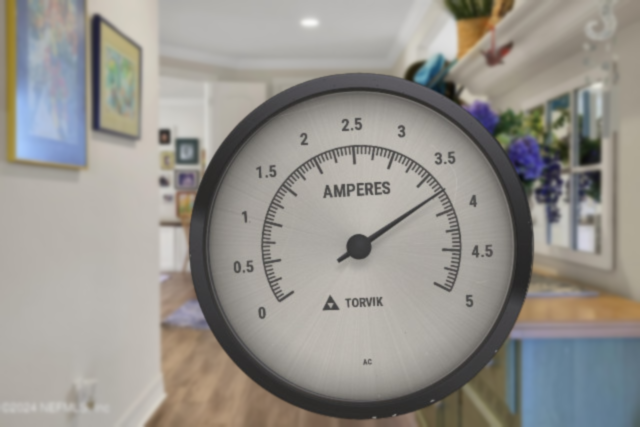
3.75 A
